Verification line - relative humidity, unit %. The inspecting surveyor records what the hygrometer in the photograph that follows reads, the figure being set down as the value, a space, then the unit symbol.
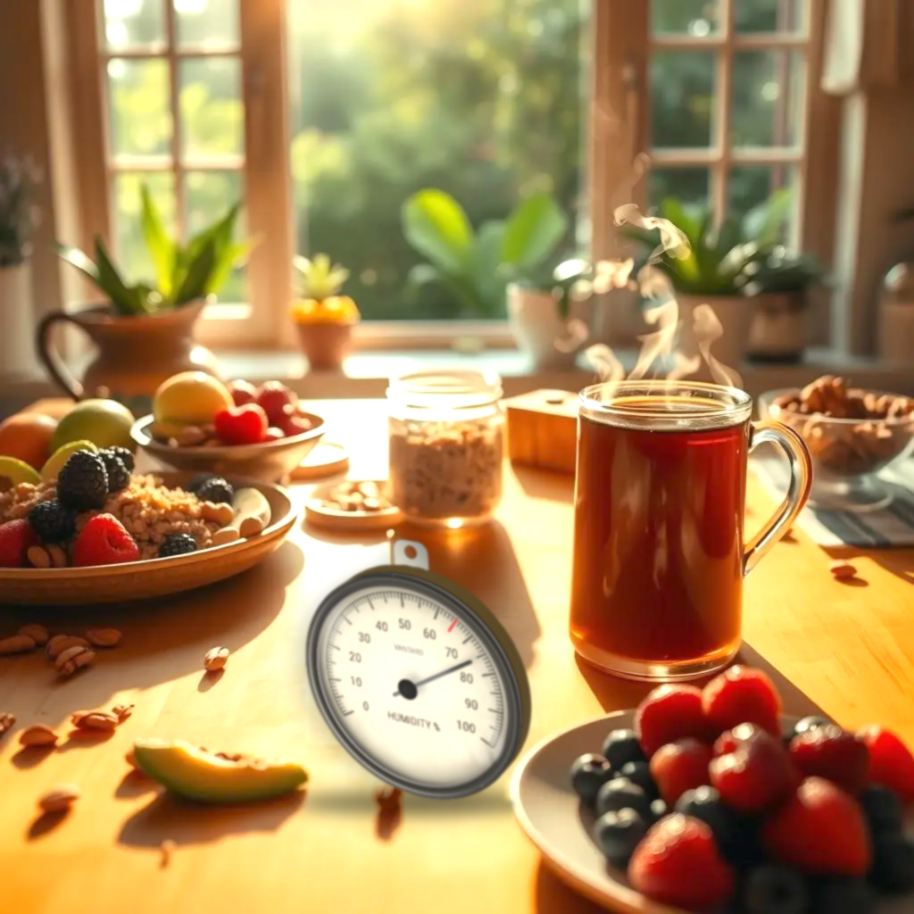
75 %
